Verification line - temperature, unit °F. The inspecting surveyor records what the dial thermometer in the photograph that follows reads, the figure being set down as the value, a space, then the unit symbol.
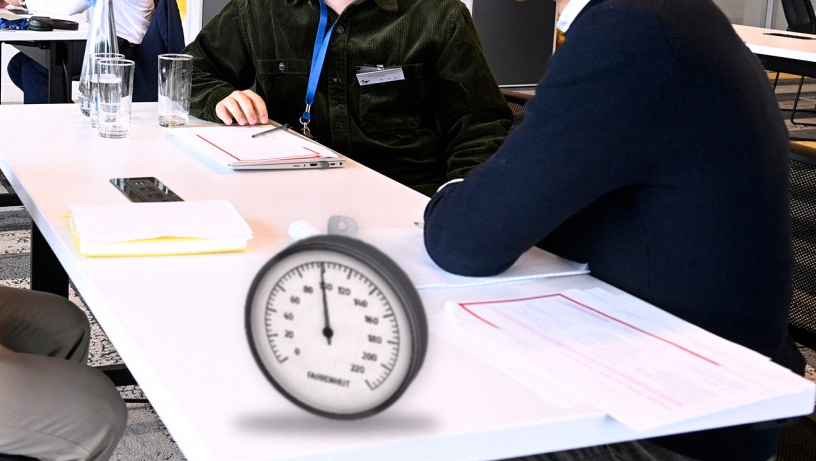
100 °F
